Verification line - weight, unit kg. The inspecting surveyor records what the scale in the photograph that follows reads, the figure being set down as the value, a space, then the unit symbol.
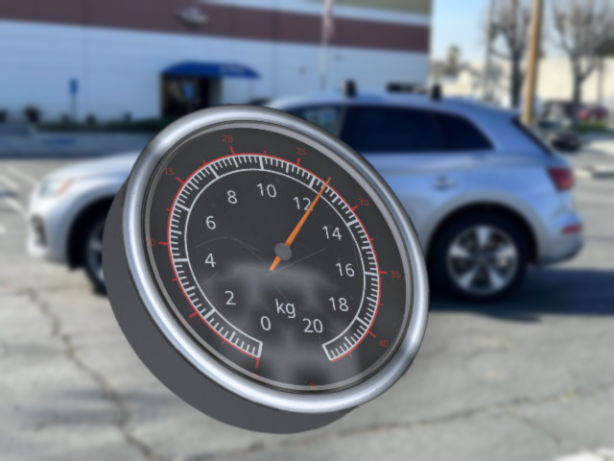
12.4 kg
